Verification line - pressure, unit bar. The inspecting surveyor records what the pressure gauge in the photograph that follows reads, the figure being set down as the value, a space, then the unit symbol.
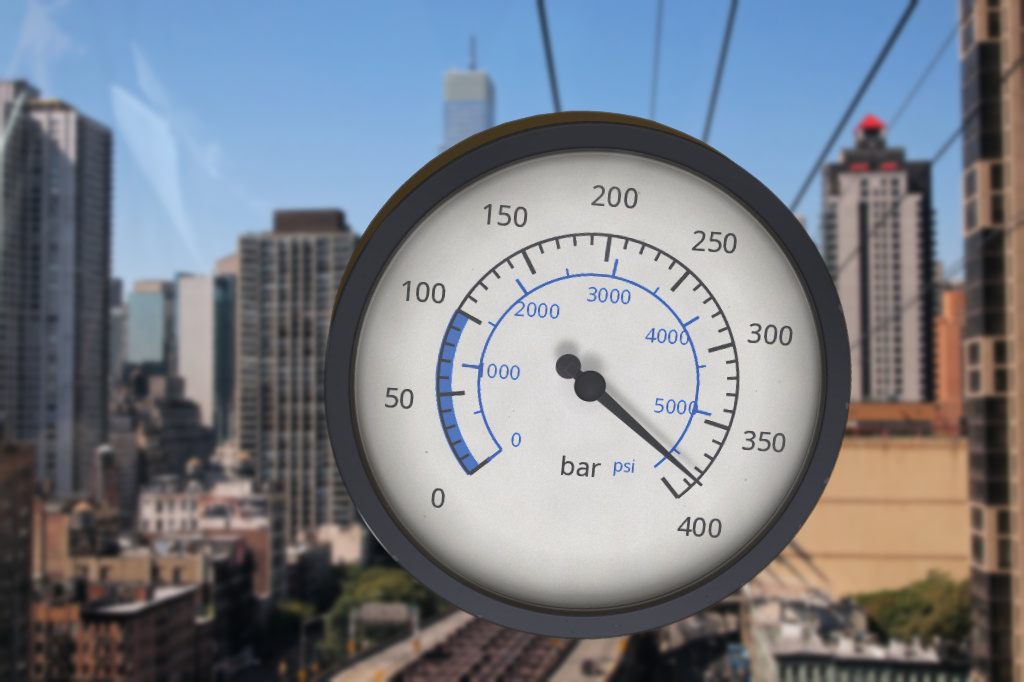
385 bar
